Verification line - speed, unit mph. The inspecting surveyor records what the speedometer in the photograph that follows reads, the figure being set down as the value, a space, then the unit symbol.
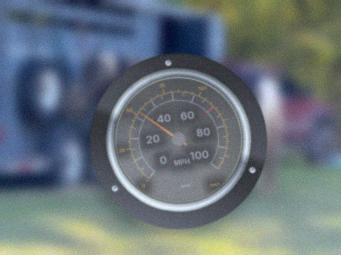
32.5 mph
